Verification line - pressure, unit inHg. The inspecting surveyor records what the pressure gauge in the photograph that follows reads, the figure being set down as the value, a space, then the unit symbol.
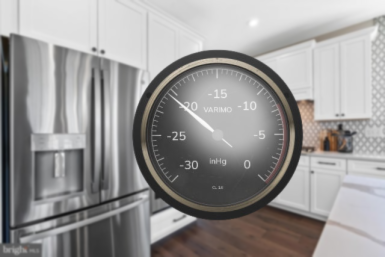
-20.5 inHg
